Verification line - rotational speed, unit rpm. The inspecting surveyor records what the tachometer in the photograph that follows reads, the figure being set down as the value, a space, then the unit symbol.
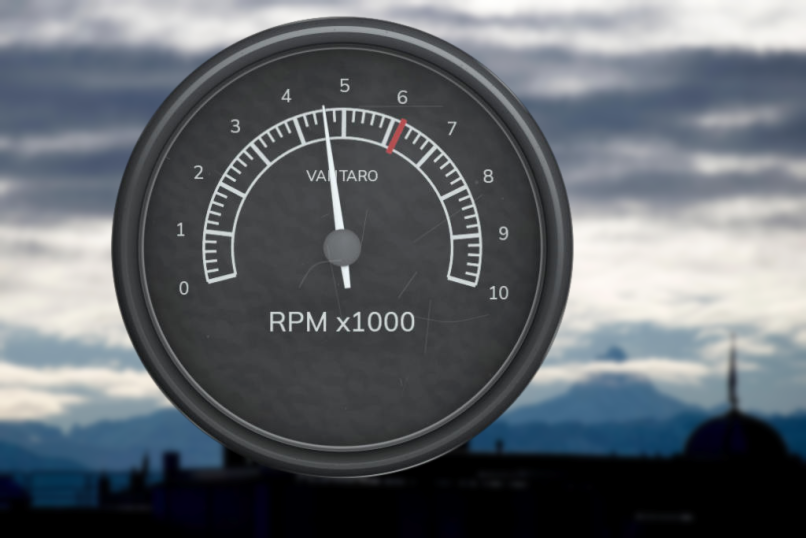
4600 rpm
